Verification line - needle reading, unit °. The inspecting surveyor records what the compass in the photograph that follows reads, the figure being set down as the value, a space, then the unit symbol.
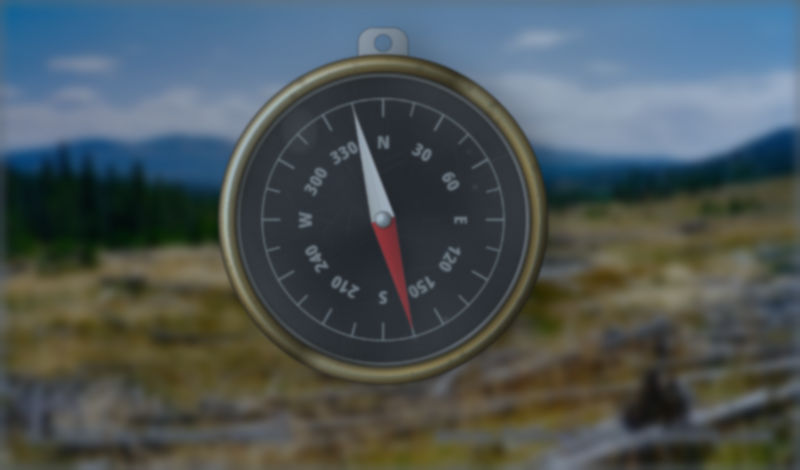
165 °
